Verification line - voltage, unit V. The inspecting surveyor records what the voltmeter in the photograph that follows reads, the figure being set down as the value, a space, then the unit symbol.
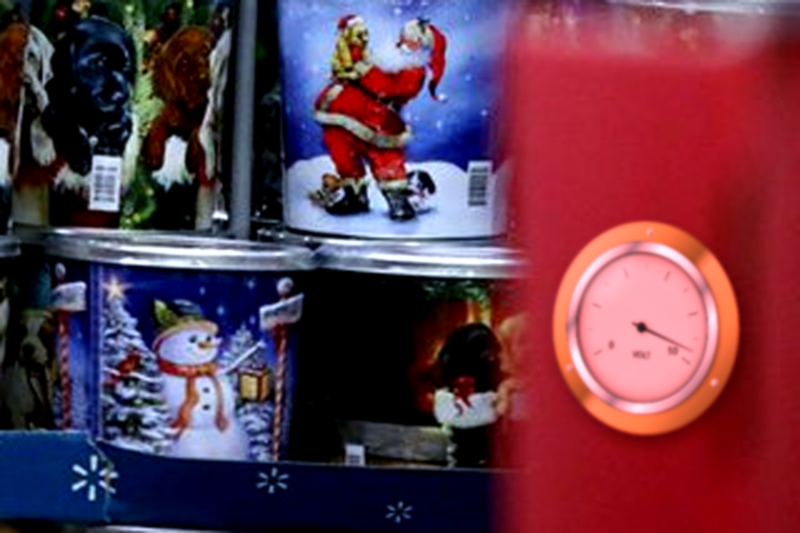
47.5 V
